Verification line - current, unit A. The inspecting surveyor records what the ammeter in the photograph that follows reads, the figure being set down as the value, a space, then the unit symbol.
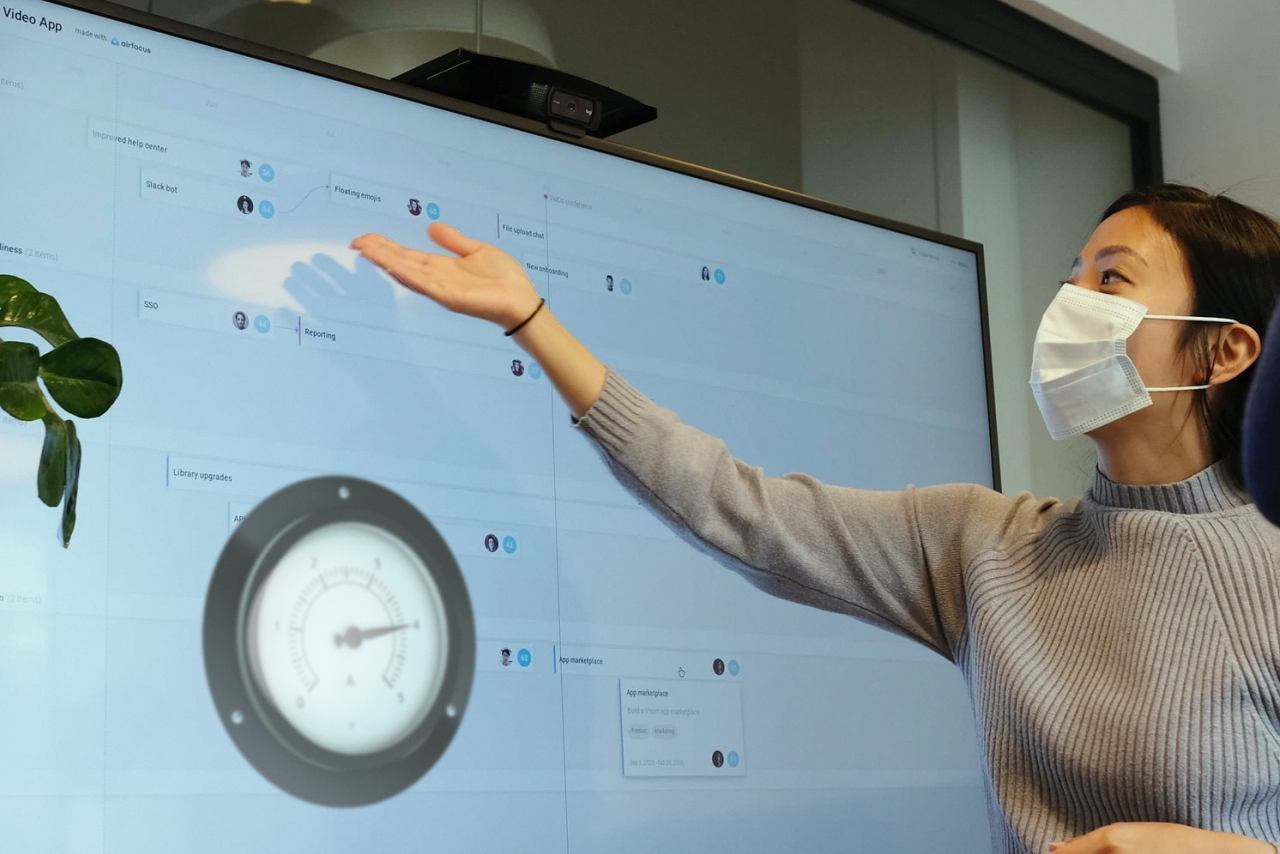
4 A
